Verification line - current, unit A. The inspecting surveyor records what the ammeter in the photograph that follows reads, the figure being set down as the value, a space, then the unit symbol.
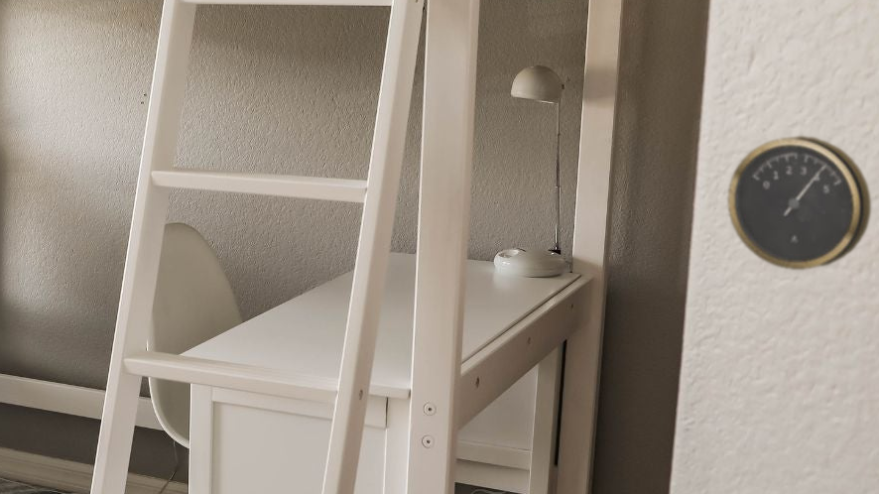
4 A
